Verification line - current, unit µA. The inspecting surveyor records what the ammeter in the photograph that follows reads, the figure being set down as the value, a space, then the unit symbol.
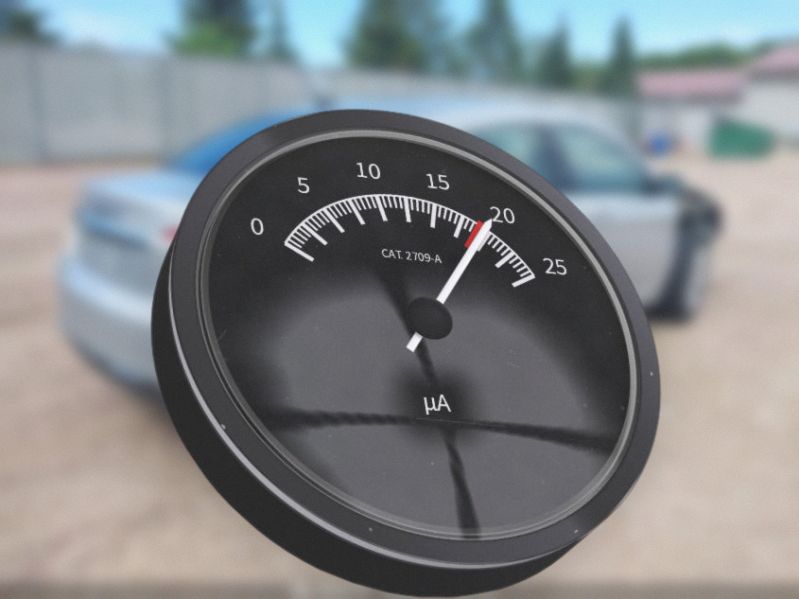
19.5 µA
